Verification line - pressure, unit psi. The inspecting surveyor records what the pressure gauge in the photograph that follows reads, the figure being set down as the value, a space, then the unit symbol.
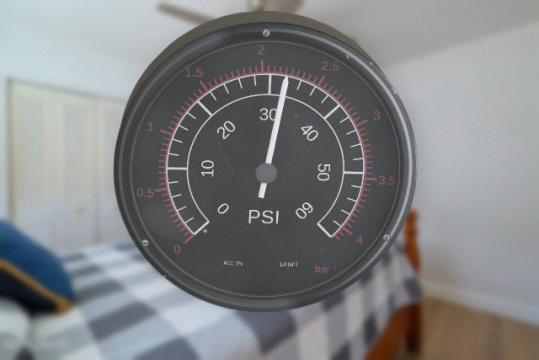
32 psi
